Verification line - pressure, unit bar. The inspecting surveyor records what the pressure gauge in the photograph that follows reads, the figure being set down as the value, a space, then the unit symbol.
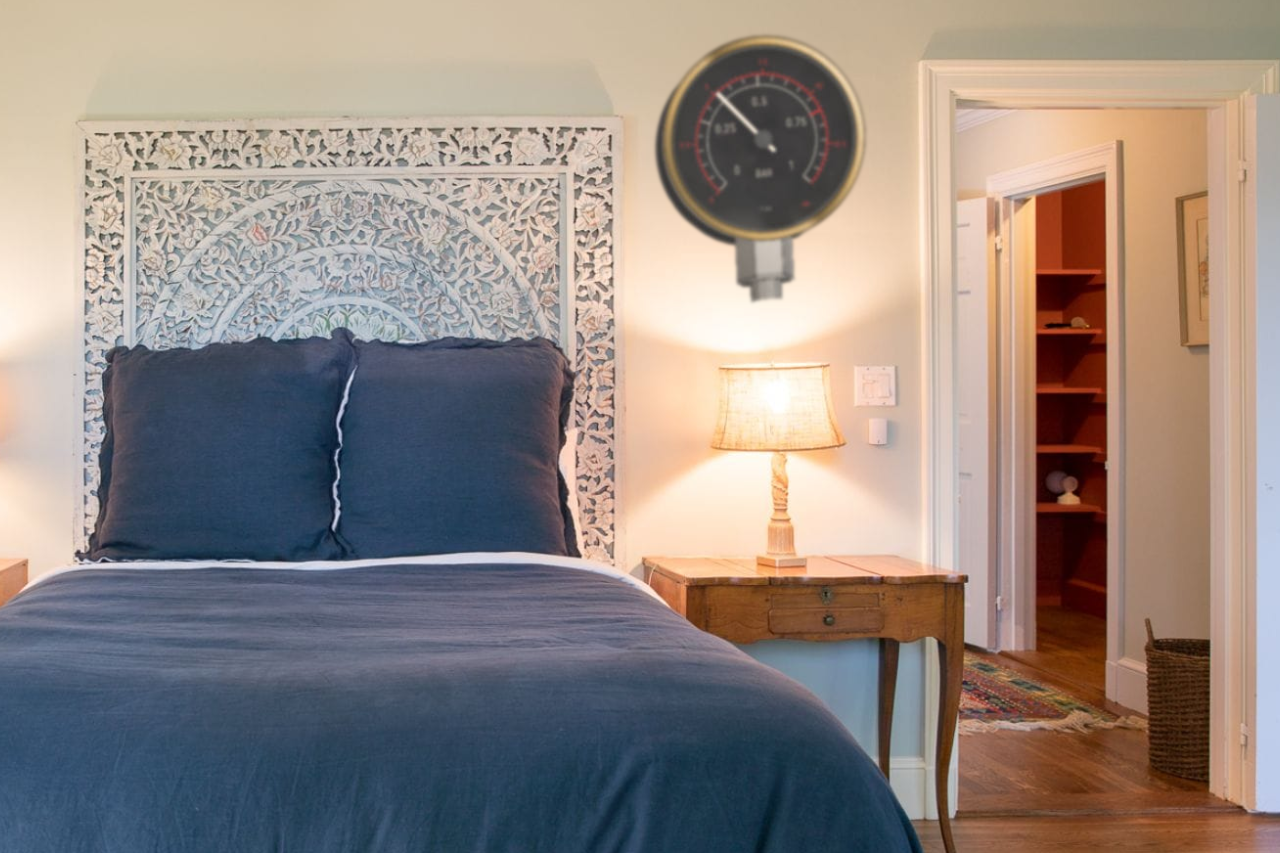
0.35 bar
